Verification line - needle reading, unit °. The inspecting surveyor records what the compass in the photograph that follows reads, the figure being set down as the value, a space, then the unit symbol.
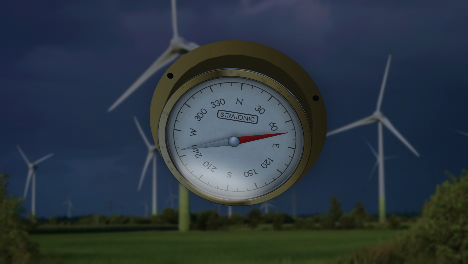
70 °
